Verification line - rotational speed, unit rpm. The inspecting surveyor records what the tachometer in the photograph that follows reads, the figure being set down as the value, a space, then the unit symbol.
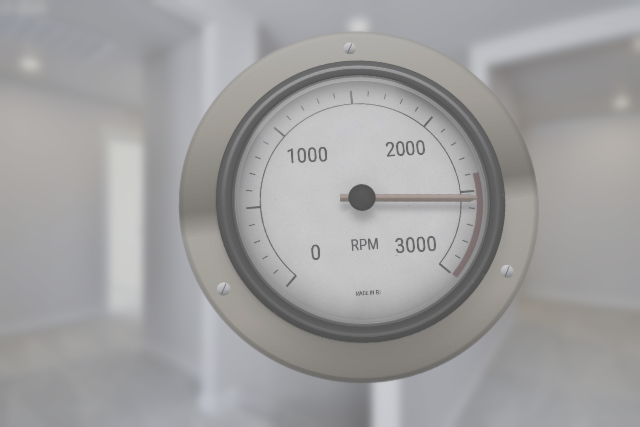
2550 rpm
